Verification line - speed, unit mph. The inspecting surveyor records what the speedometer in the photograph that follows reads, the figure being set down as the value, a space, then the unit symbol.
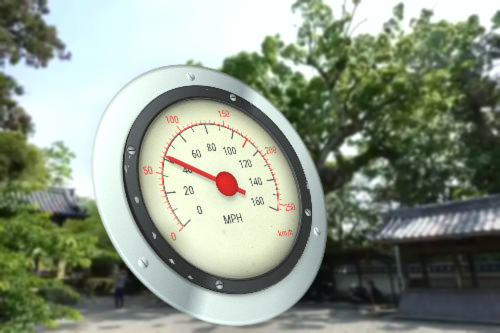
40 mph
